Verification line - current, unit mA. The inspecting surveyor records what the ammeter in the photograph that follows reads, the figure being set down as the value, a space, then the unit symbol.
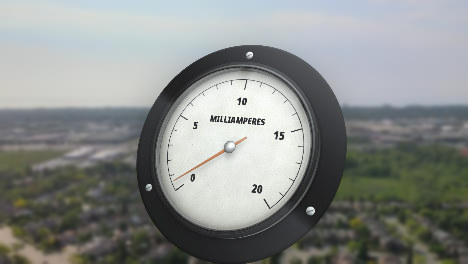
0.5 mA
